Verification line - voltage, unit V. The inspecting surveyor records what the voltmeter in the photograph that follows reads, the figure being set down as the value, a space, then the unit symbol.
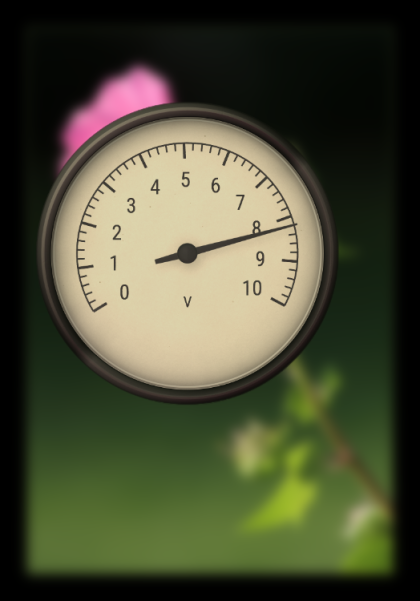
8.2 V
